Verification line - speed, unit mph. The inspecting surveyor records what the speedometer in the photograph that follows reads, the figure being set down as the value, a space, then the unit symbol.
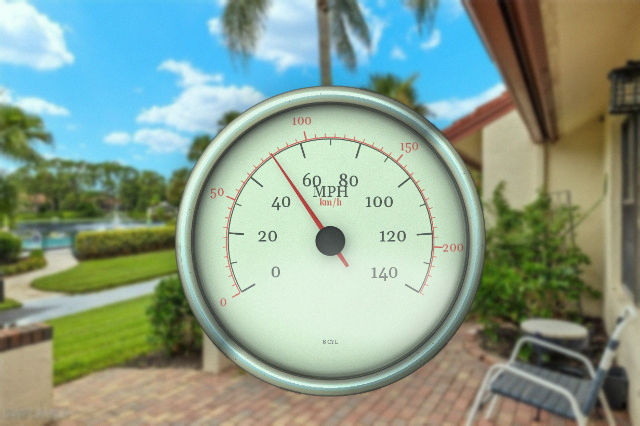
50 mph
